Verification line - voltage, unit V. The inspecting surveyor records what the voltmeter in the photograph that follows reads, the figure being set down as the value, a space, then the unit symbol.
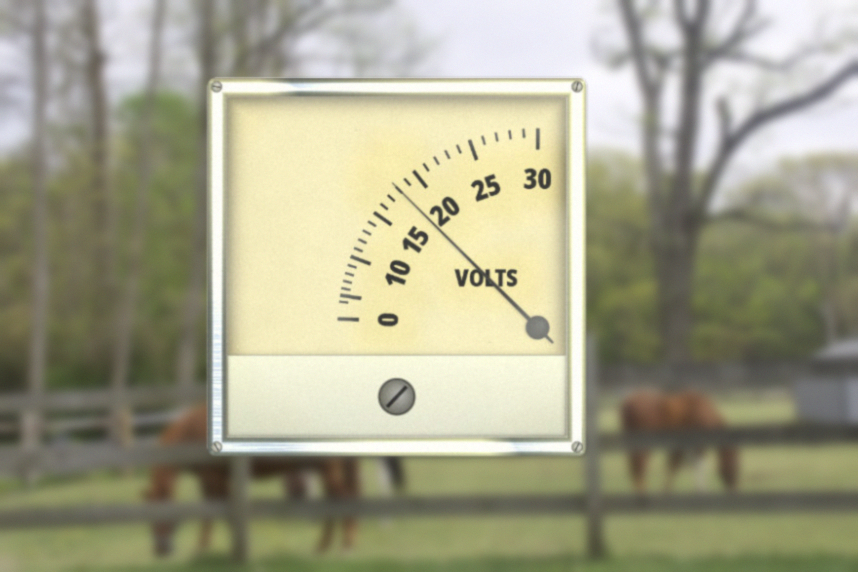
18 V
